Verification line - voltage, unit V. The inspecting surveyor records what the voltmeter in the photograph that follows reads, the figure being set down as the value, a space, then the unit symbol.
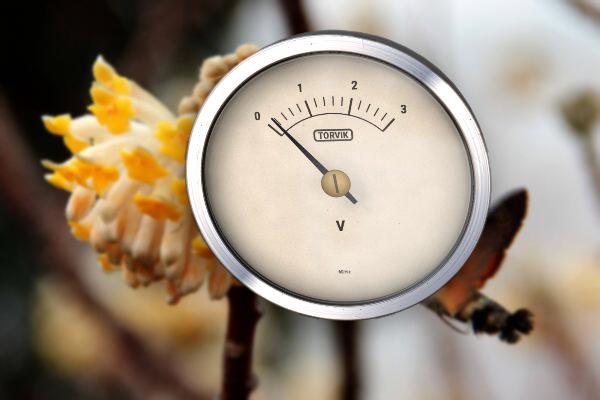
0.2 V
